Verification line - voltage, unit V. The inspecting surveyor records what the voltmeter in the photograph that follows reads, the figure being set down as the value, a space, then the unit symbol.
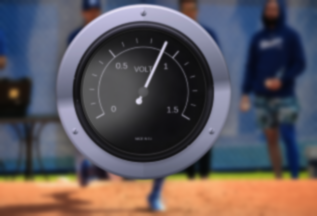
0.9 V
